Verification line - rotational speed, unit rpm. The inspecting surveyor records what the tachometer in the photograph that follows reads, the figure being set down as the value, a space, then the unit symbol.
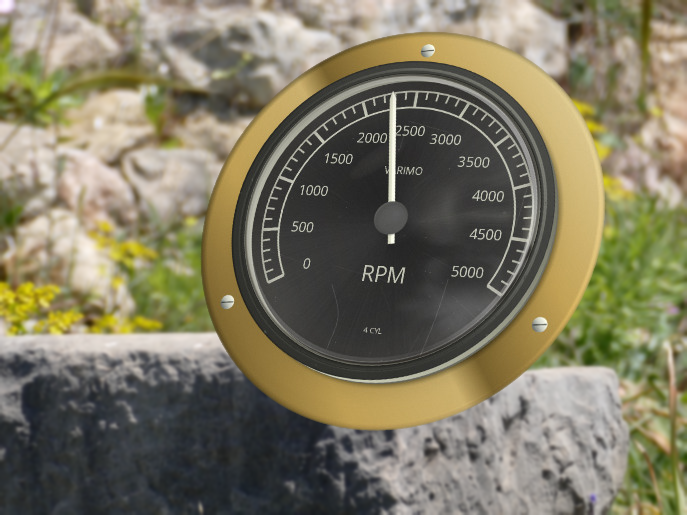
2300 rpm
